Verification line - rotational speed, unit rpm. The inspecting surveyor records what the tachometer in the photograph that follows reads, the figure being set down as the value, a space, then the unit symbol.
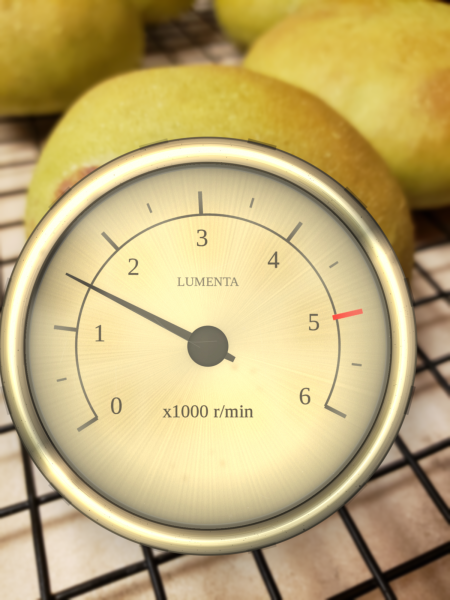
1500 rpm
